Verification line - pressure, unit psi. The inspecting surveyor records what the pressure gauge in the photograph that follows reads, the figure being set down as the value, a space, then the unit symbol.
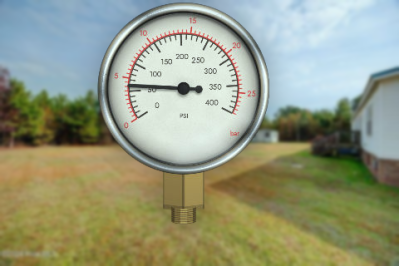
60 psi
